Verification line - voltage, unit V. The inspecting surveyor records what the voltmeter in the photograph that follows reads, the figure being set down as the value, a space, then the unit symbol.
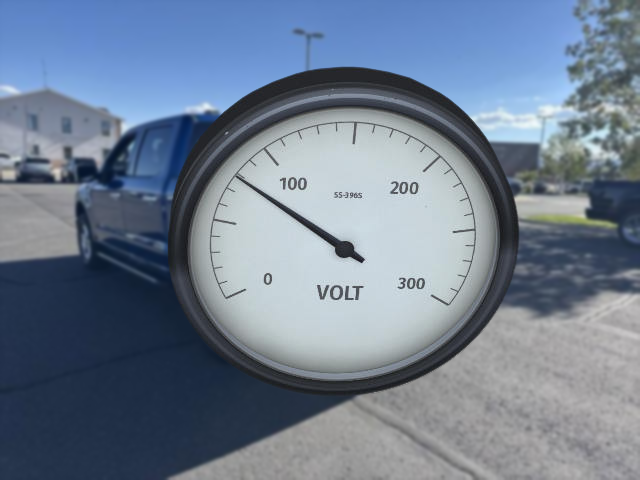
80 V
